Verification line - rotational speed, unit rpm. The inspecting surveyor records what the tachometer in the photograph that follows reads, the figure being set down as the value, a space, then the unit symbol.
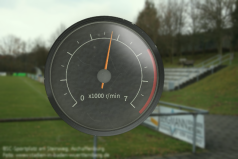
3750 rpm
